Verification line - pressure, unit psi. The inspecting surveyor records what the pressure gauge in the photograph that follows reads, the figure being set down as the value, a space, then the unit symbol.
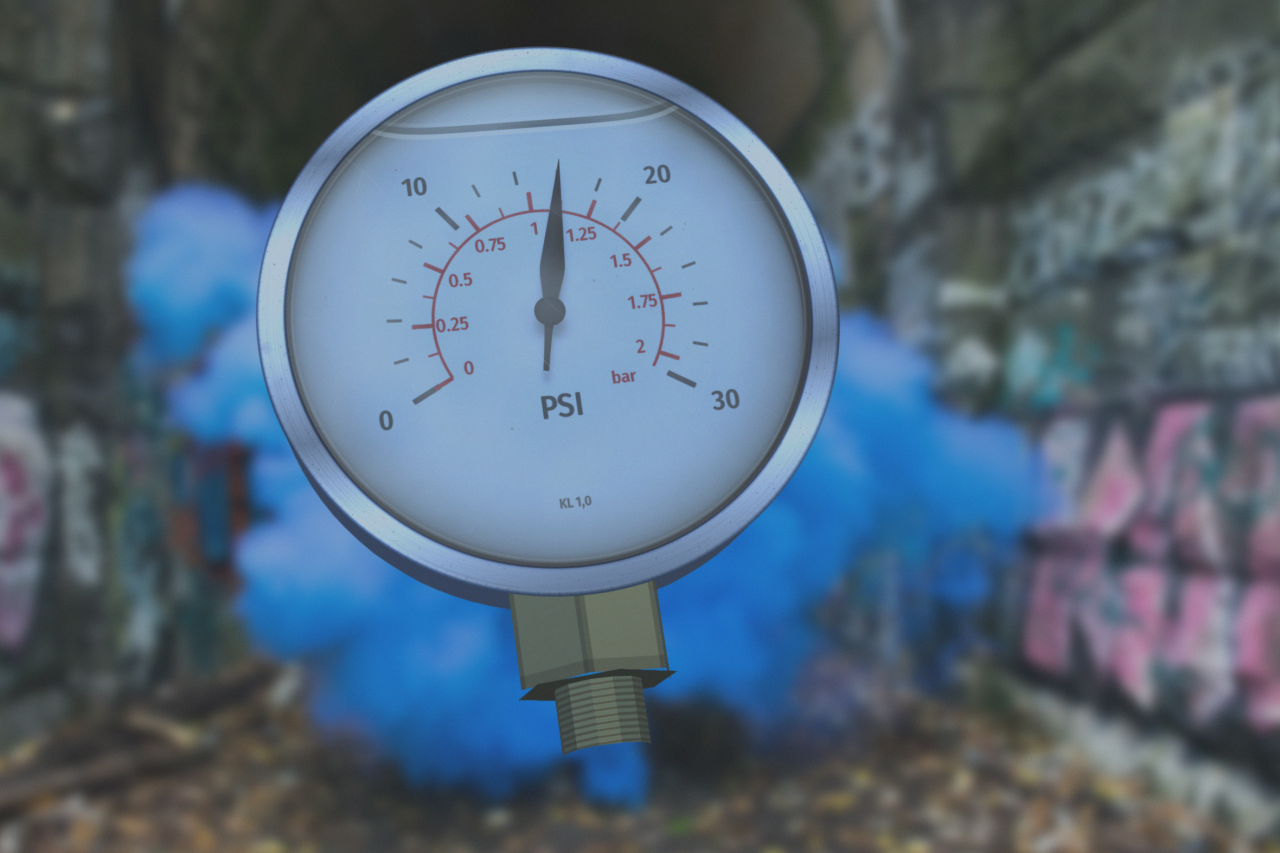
16 psi
